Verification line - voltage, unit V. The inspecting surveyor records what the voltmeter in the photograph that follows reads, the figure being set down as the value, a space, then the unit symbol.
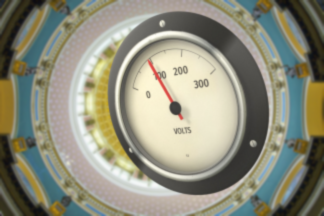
100 V
